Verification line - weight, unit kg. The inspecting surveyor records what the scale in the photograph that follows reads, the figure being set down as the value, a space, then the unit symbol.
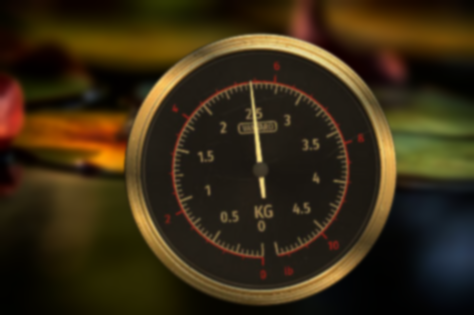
2.5 kg
